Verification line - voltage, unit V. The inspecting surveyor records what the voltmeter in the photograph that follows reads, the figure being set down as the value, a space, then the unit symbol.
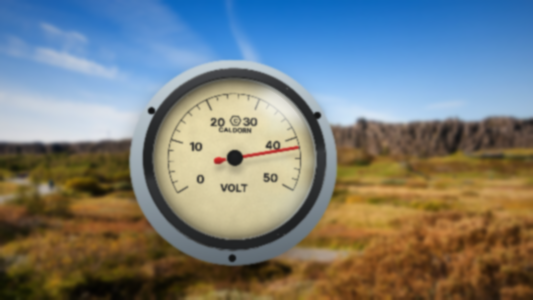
42 V
